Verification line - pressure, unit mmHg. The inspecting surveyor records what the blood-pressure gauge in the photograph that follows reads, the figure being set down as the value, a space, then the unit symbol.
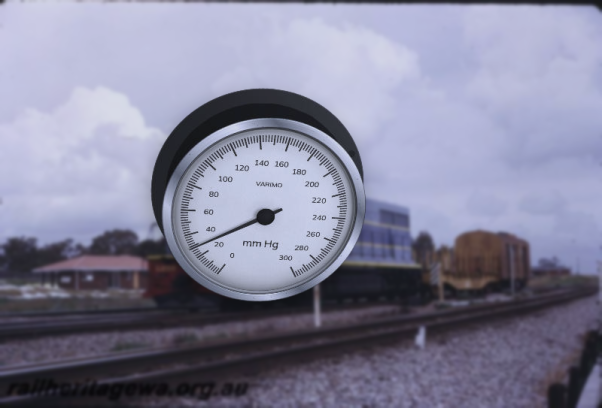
30 mmHg
